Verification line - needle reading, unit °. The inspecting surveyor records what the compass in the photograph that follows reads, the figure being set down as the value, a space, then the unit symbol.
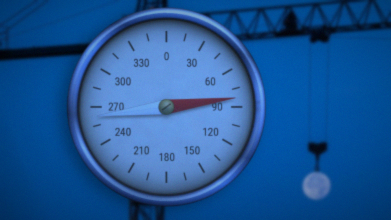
82.5 °
